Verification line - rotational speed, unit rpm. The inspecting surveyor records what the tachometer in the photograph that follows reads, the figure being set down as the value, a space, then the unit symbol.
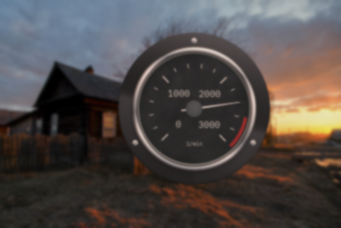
2400 rpm
